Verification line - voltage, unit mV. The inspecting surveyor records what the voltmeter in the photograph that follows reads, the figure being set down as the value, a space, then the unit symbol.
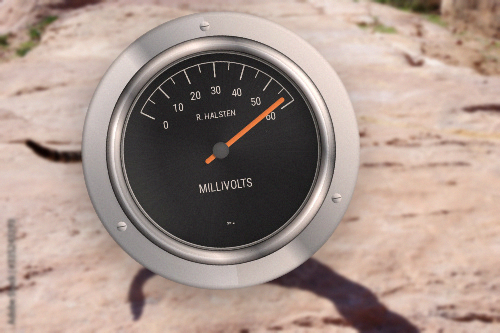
57.5 mV
